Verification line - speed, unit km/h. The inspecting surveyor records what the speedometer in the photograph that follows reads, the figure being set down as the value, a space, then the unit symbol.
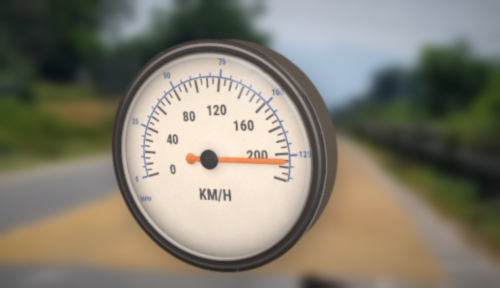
205 km/h
